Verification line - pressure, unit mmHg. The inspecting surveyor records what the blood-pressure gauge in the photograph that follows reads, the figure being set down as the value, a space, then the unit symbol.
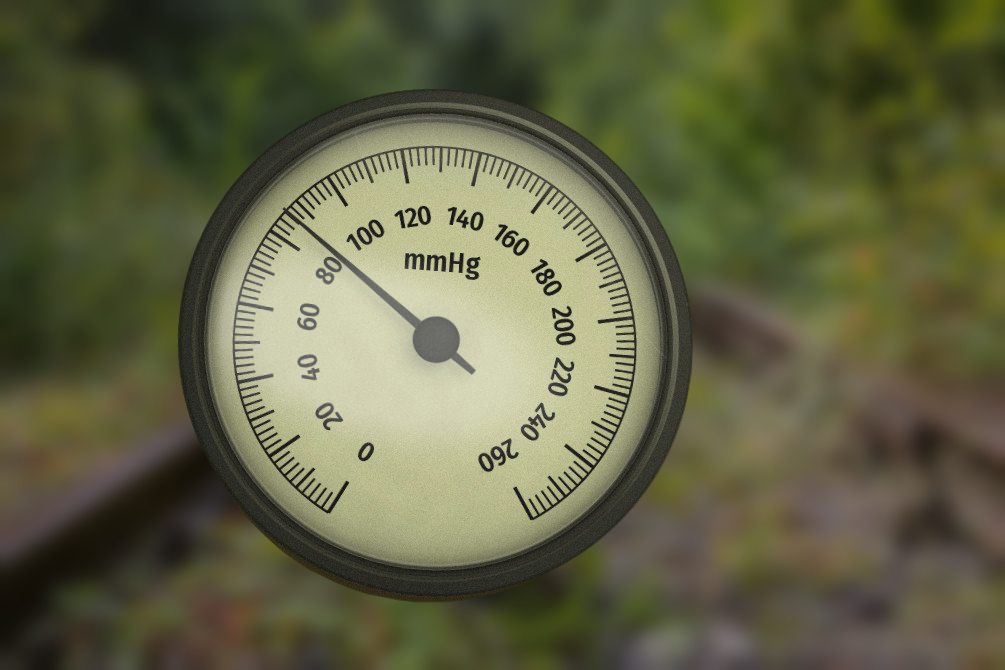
86 mmHg
